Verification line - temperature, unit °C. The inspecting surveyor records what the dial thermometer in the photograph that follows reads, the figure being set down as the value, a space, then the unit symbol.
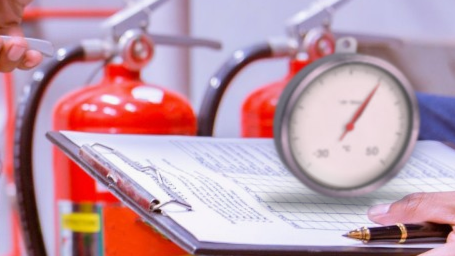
20 °C
